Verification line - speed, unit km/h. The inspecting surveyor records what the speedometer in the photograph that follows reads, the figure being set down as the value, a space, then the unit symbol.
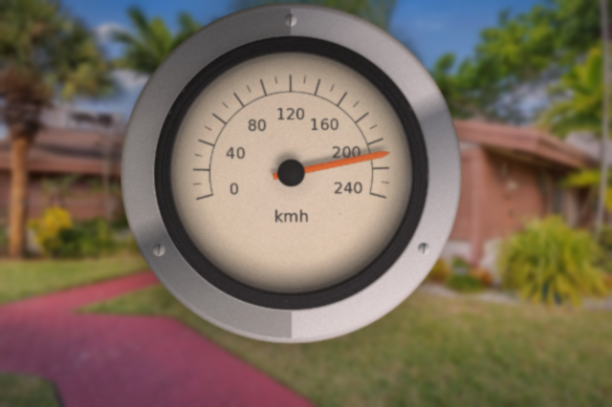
210 km/h
